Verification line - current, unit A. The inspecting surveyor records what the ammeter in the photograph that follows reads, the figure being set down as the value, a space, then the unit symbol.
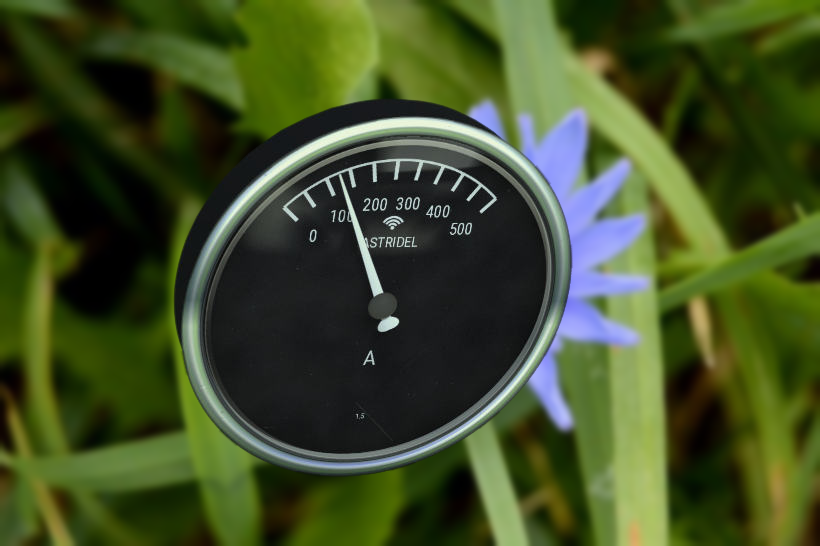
125 A
